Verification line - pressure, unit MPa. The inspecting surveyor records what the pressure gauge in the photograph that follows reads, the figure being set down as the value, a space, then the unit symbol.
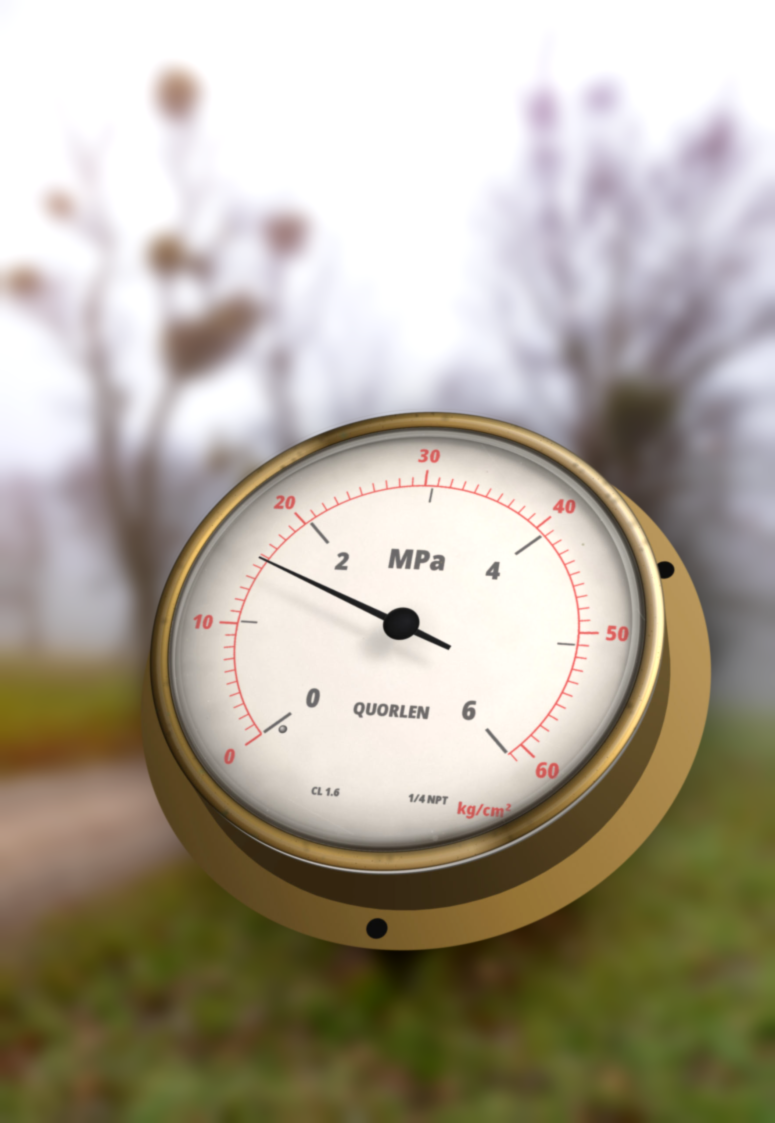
1.5 MPa
